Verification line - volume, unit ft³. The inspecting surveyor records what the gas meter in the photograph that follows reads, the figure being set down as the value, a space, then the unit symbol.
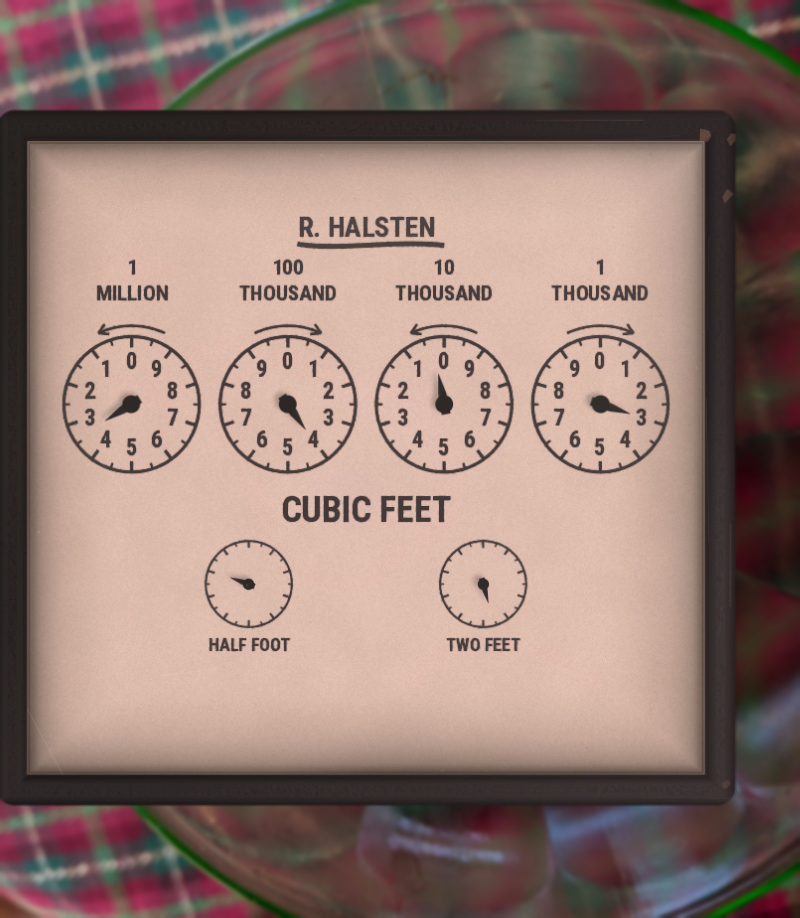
340300 ft³
